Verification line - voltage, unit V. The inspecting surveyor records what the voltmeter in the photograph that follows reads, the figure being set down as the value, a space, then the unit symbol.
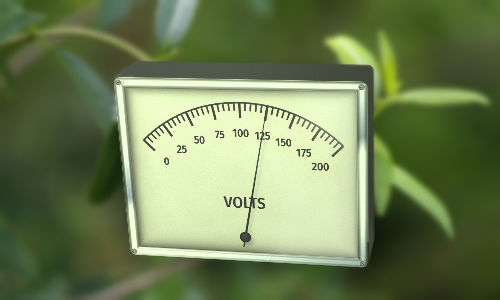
125 V
